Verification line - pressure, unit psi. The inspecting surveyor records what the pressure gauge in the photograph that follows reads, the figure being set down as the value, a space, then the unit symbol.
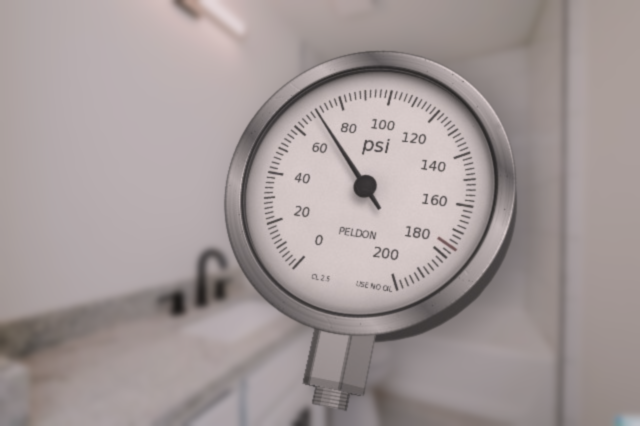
70 psi
